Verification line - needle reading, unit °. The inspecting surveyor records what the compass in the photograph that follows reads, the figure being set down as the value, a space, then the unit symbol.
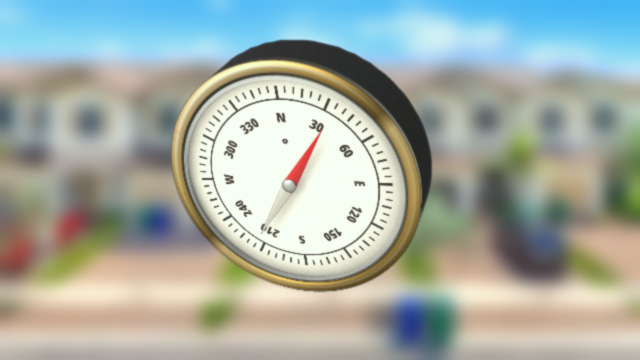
35 °
